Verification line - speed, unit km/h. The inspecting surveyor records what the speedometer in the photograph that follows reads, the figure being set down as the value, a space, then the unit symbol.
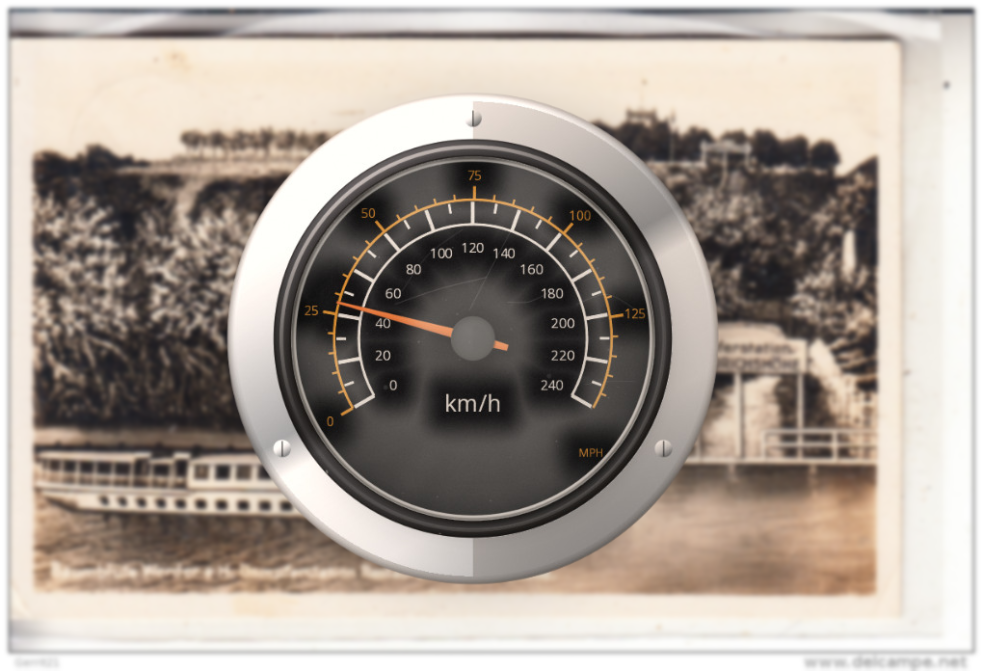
45 km/h
